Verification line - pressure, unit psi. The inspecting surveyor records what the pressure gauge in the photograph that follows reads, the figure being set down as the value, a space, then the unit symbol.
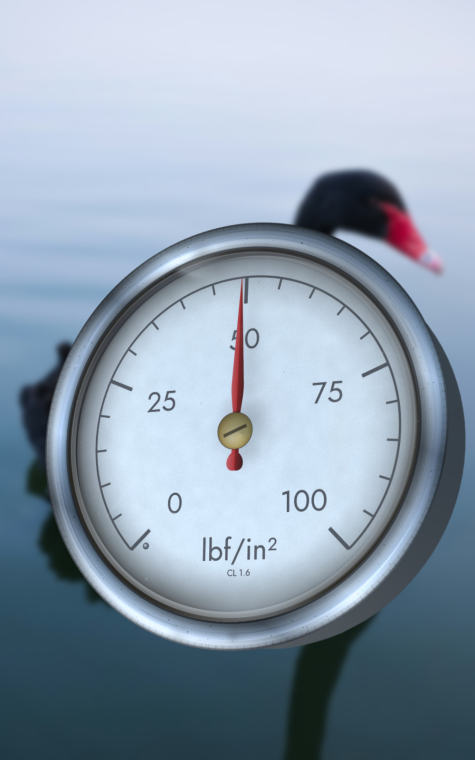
50 psi
